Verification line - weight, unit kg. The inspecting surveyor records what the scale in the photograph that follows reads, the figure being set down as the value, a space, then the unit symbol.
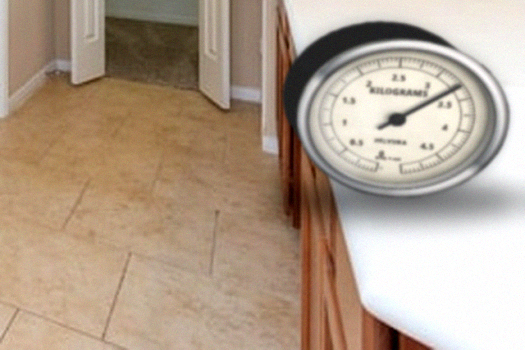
3.25 kg
